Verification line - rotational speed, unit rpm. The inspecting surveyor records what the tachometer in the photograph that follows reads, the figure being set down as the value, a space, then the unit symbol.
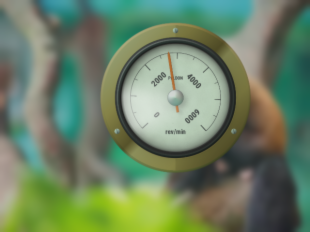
2750 rpm
